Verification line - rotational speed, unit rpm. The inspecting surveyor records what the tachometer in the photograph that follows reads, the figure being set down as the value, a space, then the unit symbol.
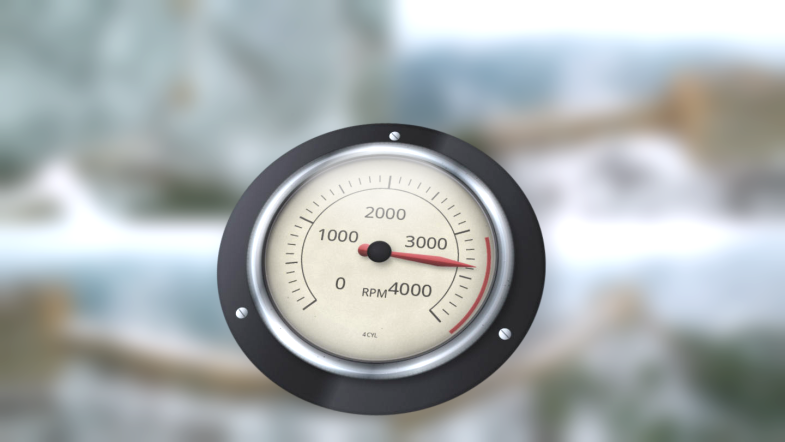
3400 rpm
